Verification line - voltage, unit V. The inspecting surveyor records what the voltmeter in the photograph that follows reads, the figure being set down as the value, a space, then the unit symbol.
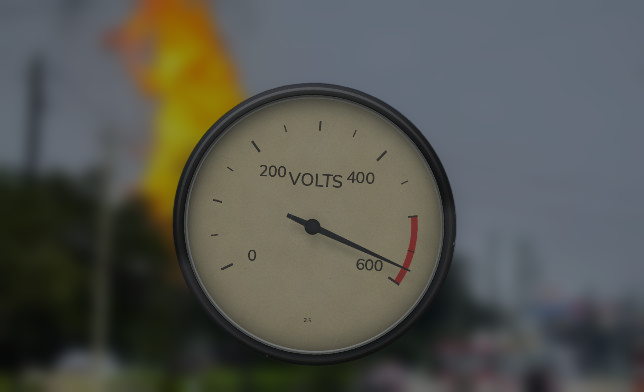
575 V
